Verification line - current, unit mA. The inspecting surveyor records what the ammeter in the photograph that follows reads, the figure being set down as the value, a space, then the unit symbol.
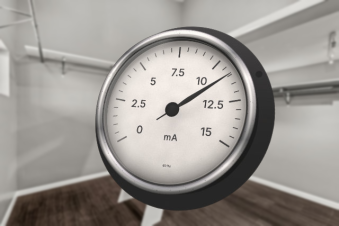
11 mA
